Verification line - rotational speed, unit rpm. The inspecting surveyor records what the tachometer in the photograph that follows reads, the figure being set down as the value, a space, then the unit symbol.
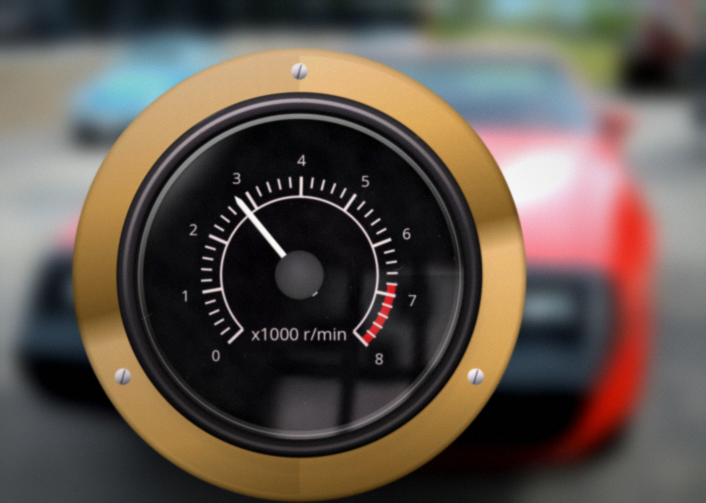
2800 rpm
